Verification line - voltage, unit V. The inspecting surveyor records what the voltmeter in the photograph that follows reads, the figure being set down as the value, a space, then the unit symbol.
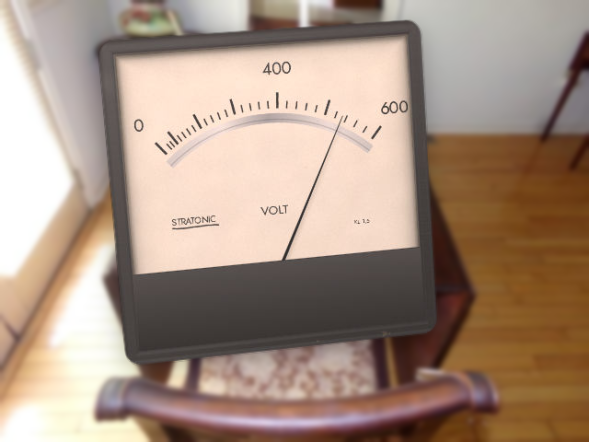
530 V
